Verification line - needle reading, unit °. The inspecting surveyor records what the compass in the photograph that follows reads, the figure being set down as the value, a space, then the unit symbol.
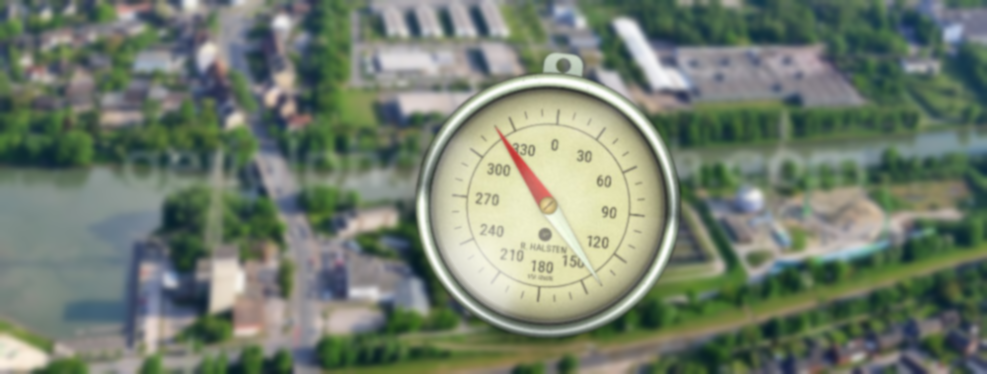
320 °
